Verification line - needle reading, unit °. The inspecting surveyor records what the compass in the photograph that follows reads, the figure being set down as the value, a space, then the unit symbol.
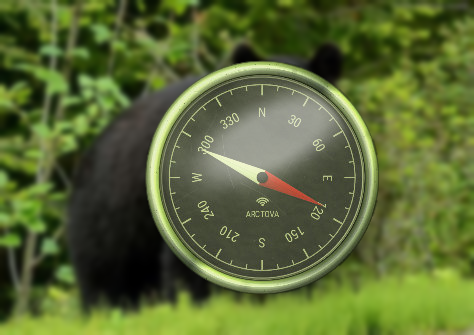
115 °
